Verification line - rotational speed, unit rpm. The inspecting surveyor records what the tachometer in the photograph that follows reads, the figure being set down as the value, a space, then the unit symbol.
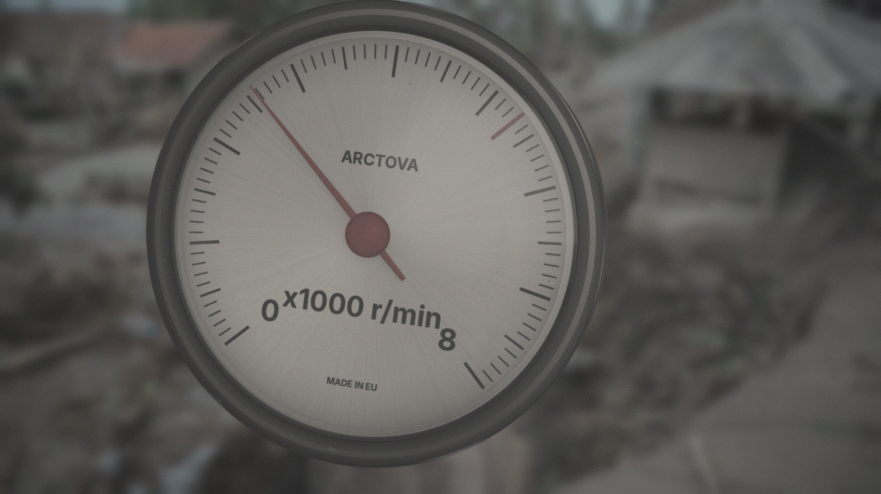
2600 rpm
